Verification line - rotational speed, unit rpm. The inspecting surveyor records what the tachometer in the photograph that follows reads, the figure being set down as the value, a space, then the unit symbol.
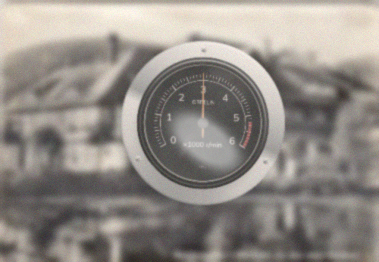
3000 rpm
